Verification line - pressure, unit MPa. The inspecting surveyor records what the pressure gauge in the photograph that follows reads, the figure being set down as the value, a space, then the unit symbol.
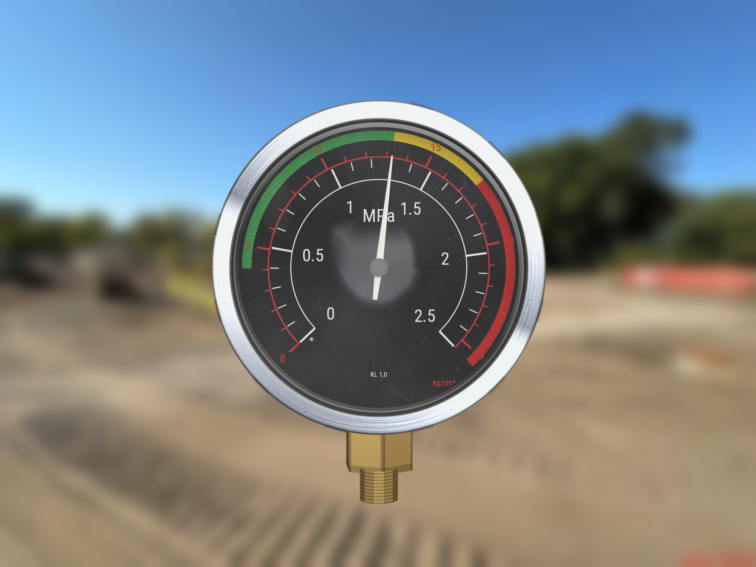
1.3 MPa
